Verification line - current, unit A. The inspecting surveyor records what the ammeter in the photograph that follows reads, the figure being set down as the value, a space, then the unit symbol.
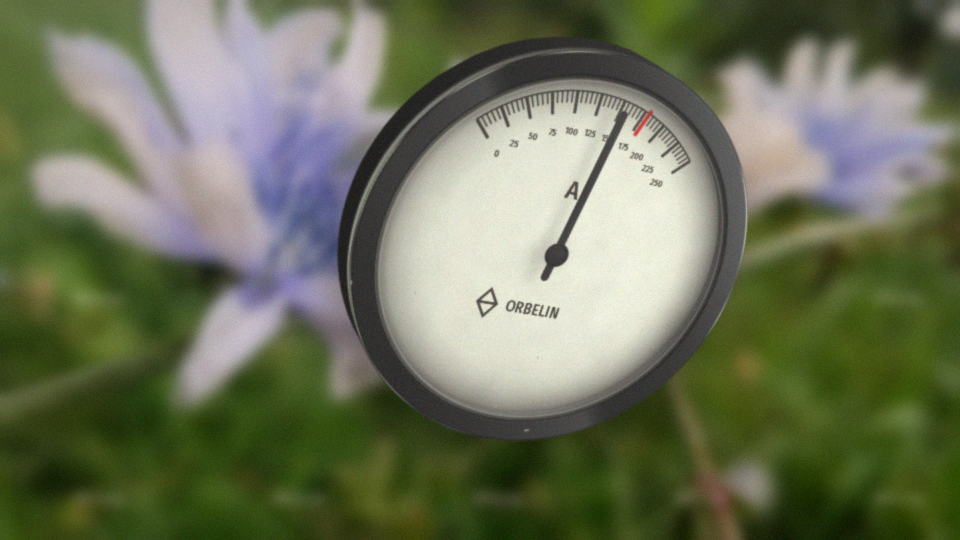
150 A
